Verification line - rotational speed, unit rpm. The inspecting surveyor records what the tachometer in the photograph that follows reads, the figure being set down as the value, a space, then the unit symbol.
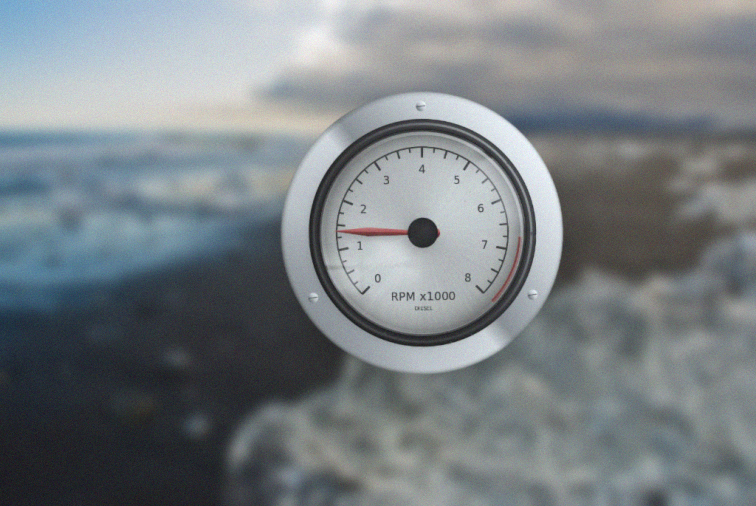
1375 rpm
